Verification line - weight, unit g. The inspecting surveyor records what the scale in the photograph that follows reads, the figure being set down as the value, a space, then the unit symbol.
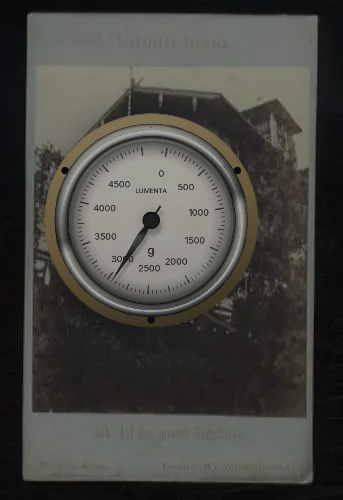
2950 g
